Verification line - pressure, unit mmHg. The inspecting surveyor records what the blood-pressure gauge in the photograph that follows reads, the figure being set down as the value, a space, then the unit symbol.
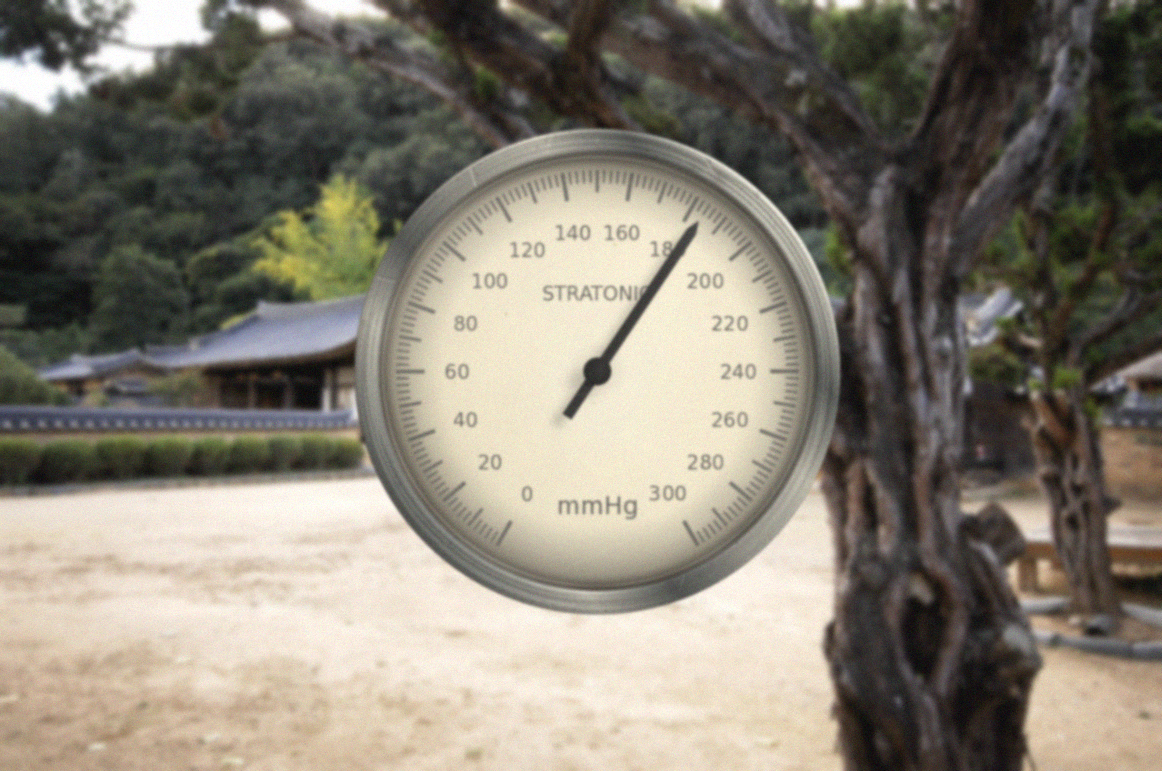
184 mmHg
